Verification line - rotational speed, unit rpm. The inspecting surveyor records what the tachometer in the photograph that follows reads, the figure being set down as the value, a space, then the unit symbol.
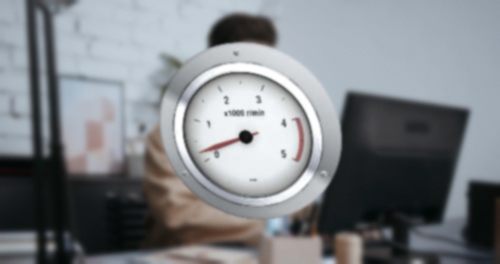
250 rpm
